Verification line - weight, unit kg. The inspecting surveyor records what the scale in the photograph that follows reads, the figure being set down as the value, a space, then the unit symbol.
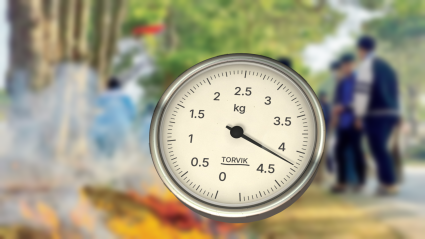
4.2 kg
